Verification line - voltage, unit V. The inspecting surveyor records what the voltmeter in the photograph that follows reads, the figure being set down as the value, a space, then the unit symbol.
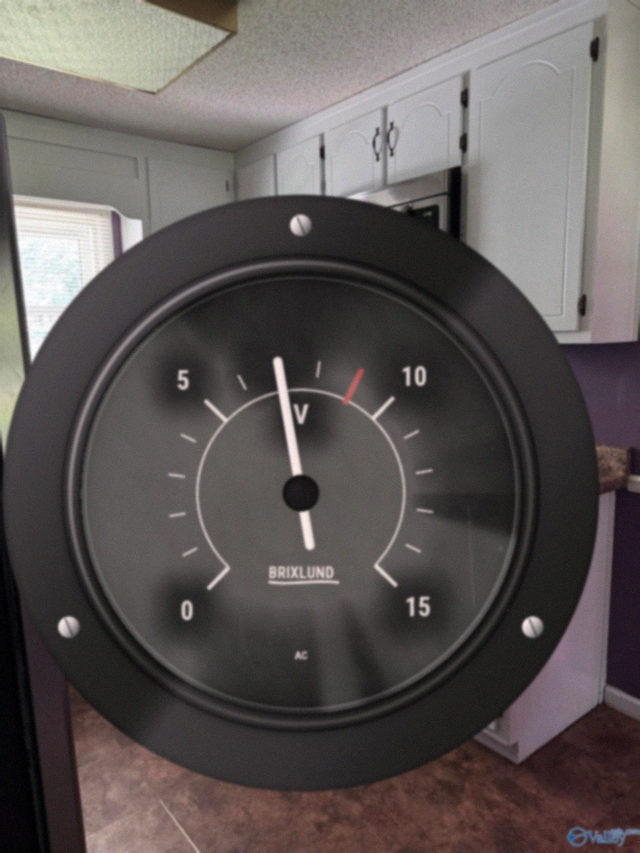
7 V
